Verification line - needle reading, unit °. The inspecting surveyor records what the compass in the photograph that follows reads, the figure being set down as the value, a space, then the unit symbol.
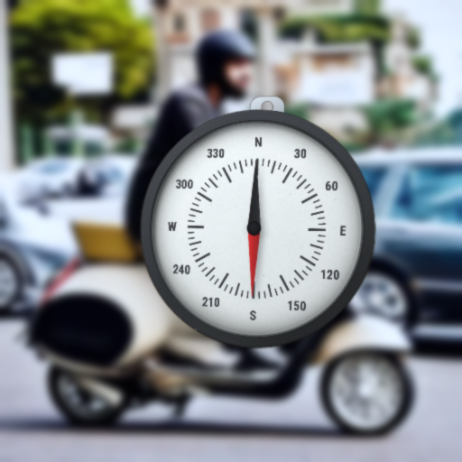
180 °
